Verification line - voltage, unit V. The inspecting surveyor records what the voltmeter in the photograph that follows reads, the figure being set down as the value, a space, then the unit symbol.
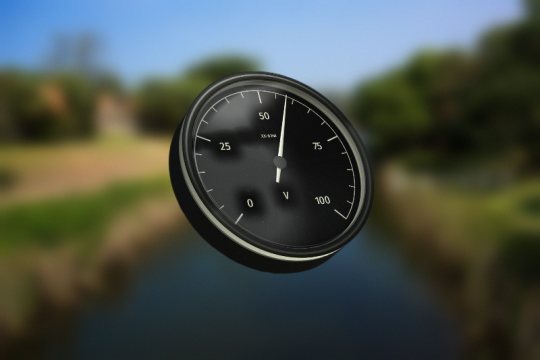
57.5 V
